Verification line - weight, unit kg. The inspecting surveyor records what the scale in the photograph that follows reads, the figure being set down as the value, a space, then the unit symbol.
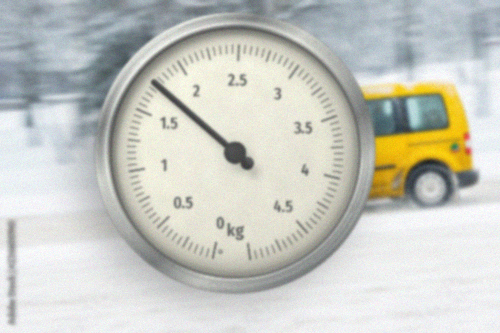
1.75 kg
